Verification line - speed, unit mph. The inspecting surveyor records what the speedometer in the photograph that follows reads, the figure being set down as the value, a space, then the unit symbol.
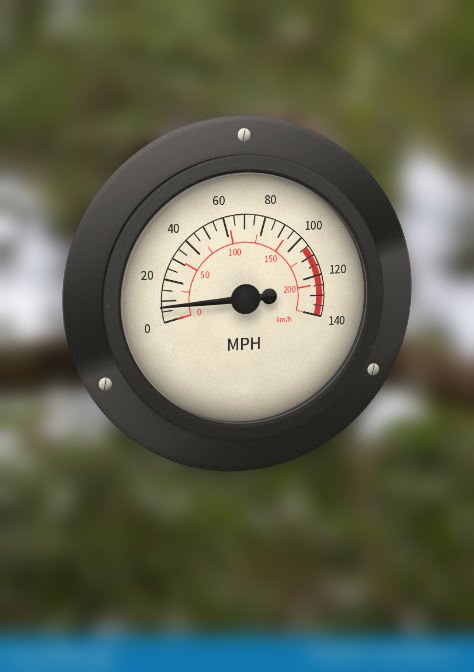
7.5 mph
